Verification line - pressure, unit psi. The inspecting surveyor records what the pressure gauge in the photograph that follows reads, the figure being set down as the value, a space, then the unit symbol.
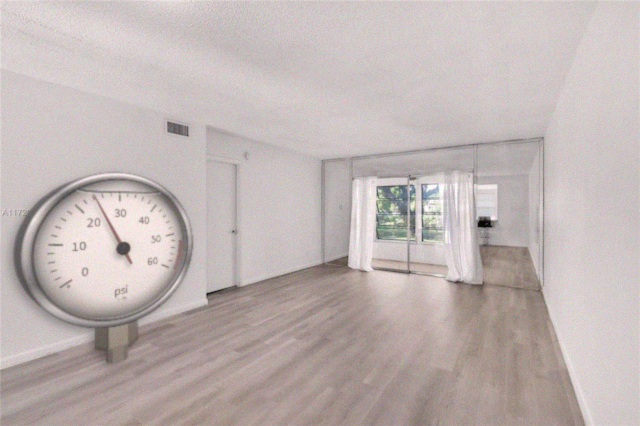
24 psi
